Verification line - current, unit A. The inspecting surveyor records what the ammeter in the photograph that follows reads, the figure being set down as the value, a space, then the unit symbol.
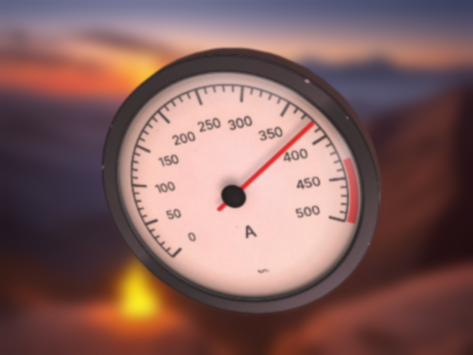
380 A
